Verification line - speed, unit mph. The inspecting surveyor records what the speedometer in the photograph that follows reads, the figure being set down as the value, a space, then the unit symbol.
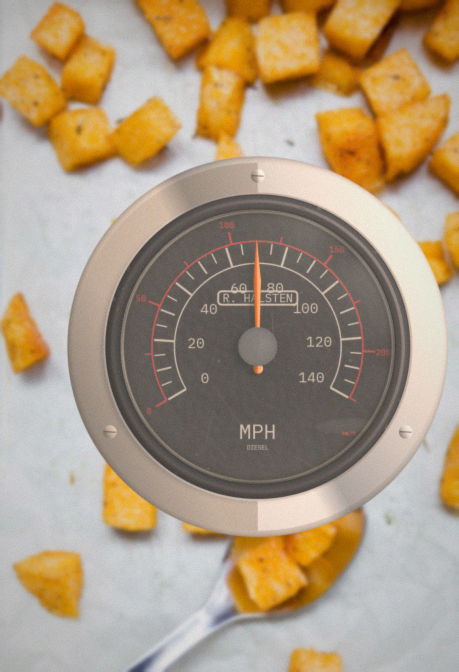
70 mph
